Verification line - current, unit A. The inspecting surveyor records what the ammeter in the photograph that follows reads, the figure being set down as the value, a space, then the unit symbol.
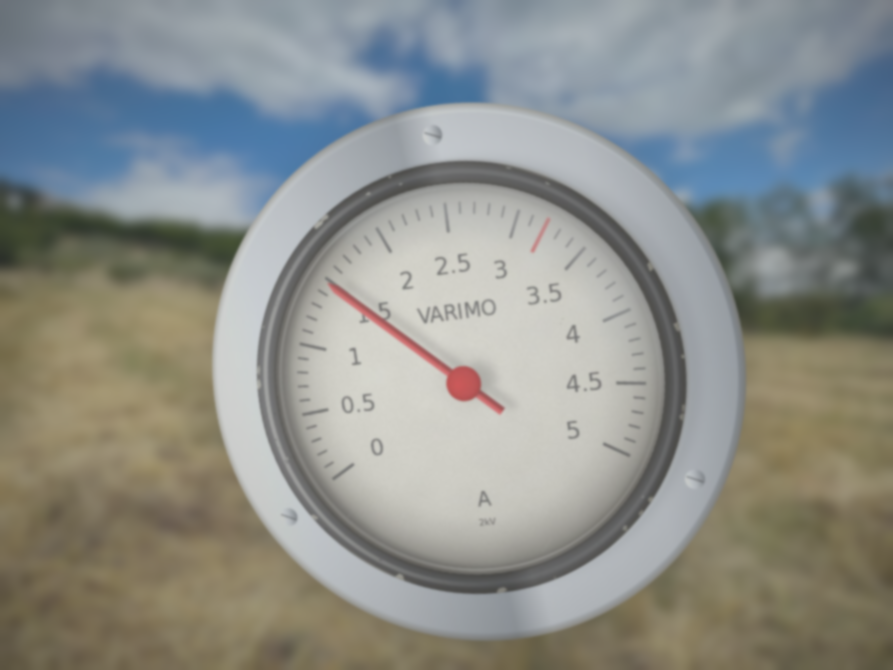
1.5 A
